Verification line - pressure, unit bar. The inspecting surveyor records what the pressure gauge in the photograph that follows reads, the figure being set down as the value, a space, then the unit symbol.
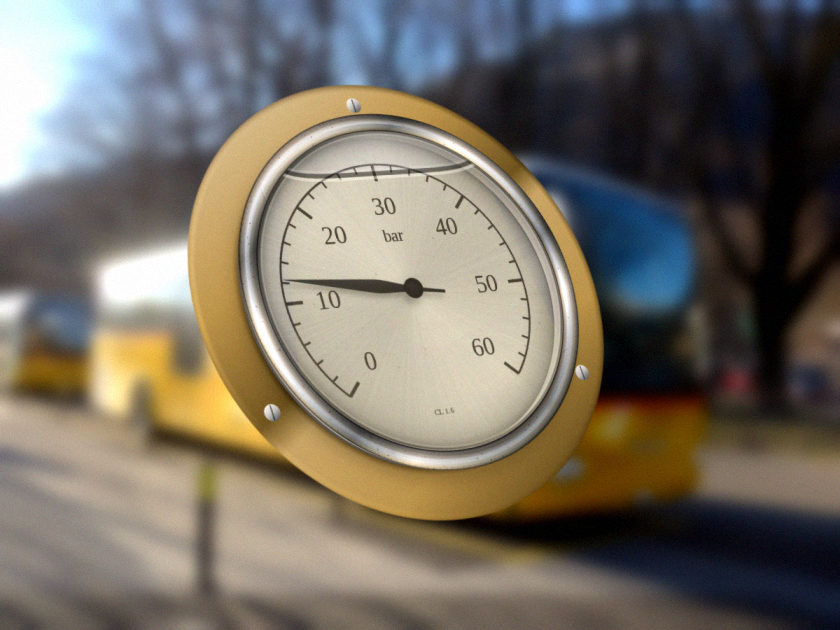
12 bar
